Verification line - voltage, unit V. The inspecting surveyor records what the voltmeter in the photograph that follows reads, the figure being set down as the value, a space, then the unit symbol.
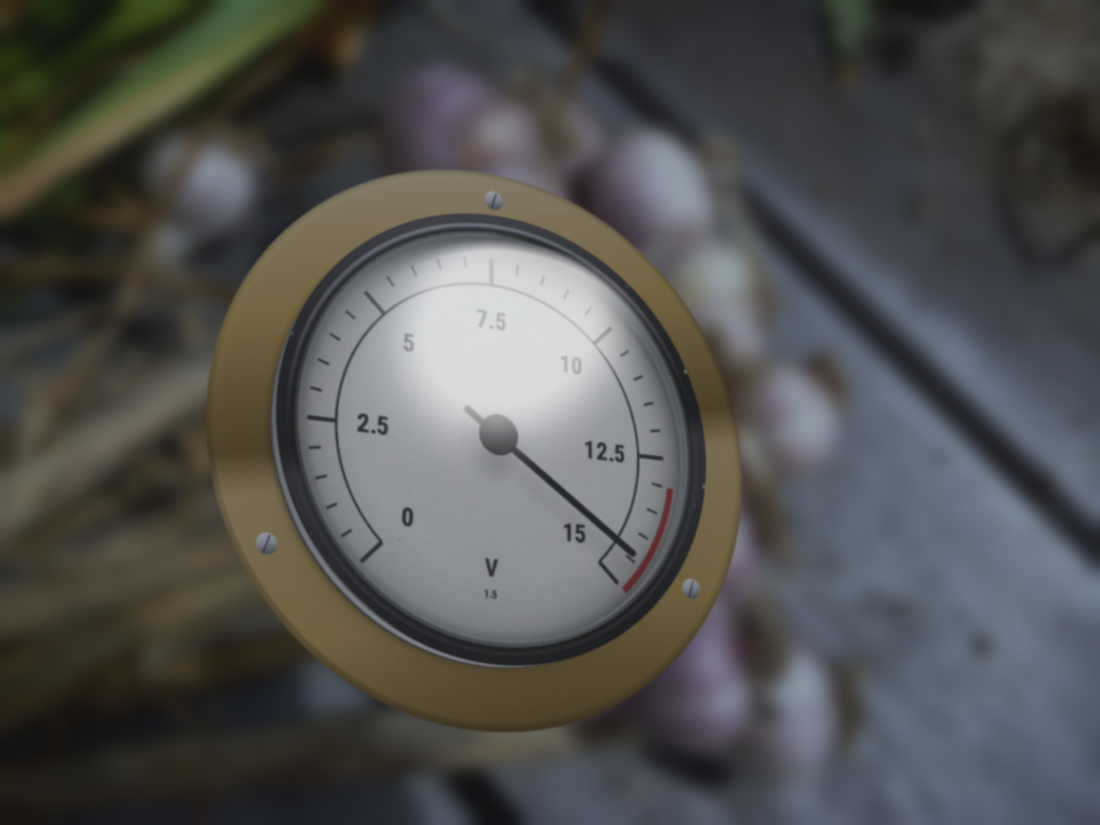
14.5 V
